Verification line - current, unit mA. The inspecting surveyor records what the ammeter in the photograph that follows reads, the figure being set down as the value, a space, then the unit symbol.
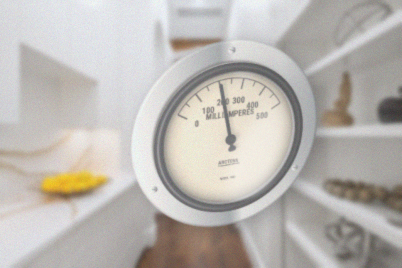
200 mA
